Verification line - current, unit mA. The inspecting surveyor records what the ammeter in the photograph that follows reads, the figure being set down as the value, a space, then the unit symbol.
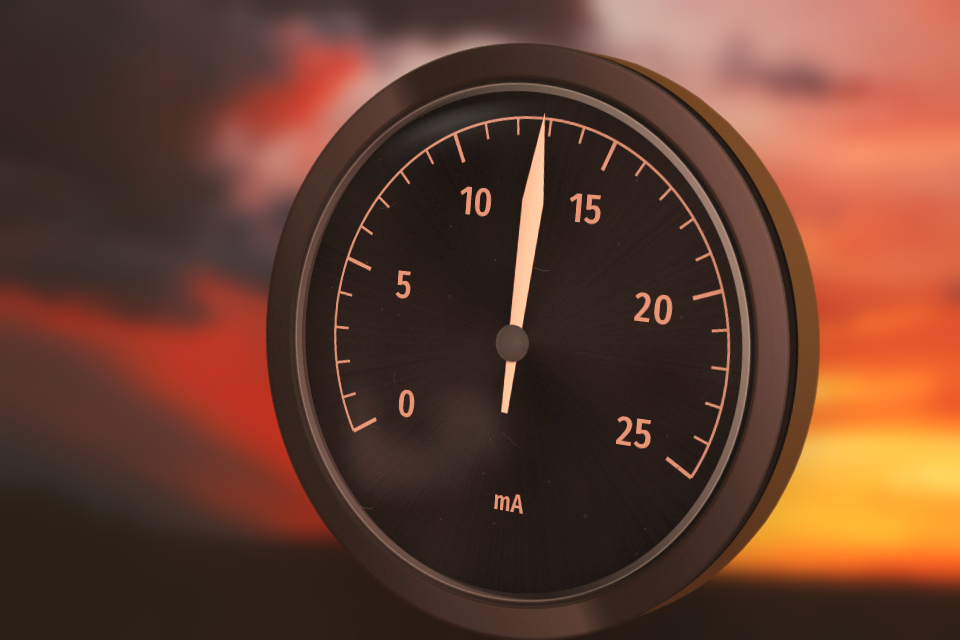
13 mA
